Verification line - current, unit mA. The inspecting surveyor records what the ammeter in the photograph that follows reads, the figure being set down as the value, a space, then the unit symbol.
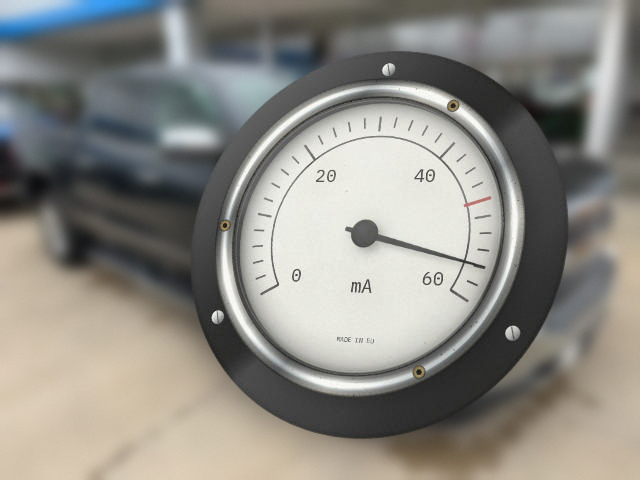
56 mA
